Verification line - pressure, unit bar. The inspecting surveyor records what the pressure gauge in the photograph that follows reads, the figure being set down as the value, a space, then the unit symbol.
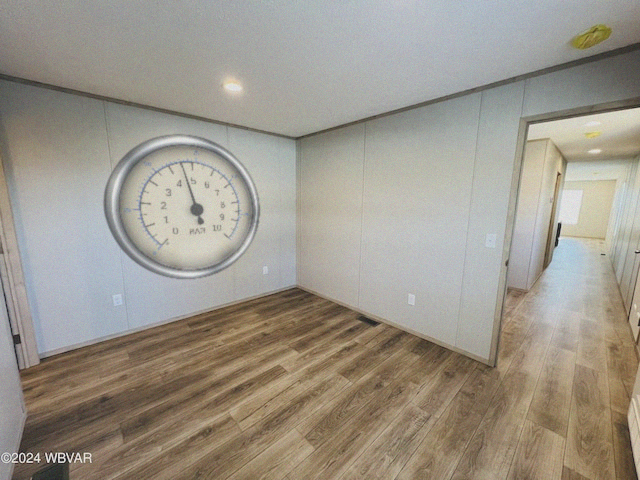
4.5 bar
